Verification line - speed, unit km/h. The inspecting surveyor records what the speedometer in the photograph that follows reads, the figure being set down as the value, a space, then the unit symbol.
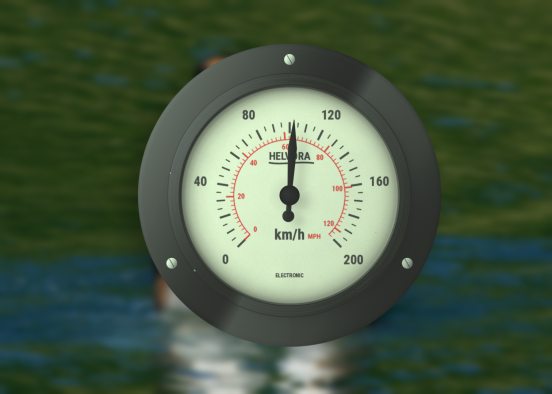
102.5 km/h
